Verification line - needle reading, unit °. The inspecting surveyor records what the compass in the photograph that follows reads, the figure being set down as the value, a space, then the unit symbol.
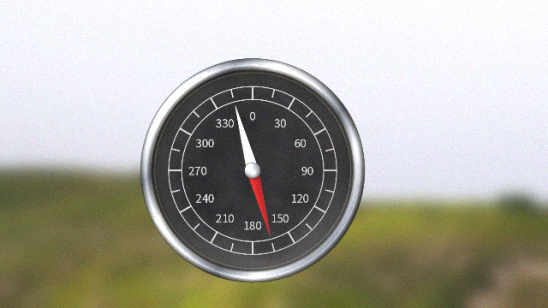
165 °
